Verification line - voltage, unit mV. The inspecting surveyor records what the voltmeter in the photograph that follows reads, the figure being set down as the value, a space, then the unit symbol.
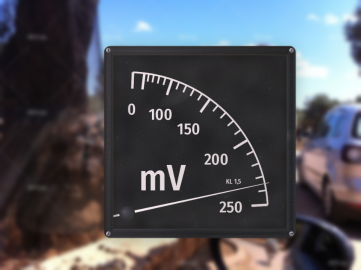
235 mV
